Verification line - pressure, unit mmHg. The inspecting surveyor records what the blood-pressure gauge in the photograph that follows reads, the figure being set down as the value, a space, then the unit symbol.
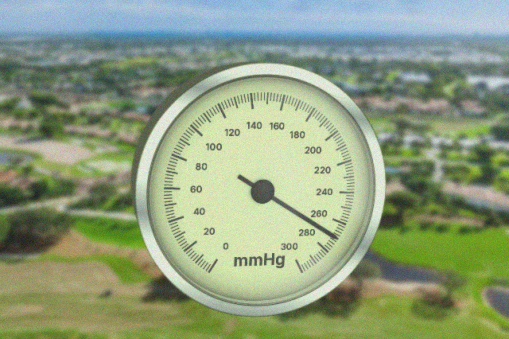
270 mmHg
